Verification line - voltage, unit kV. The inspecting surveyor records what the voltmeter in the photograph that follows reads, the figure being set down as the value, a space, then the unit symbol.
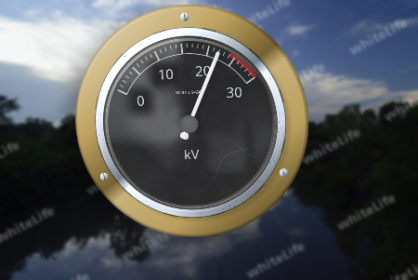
22 kV
